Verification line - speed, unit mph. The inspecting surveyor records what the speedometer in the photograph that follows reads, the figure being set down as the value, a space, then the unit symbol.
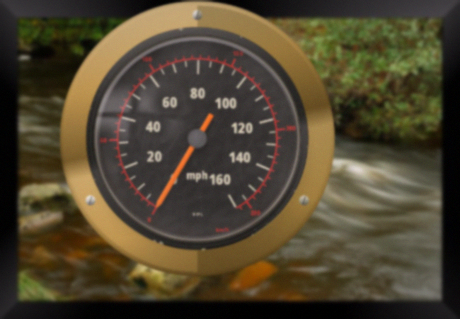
0 mph
